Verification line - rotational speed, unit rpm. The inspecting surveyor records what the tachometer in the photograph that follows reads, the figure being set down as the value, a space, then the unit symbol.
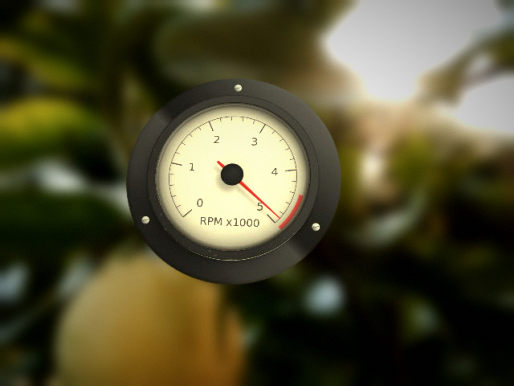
4900 rpm
